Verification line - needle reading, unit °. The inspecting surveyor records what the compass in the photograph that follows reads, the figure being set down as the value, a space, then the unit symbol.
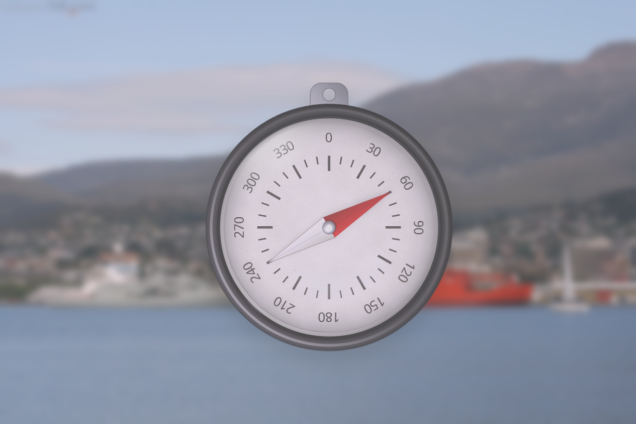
60 °
